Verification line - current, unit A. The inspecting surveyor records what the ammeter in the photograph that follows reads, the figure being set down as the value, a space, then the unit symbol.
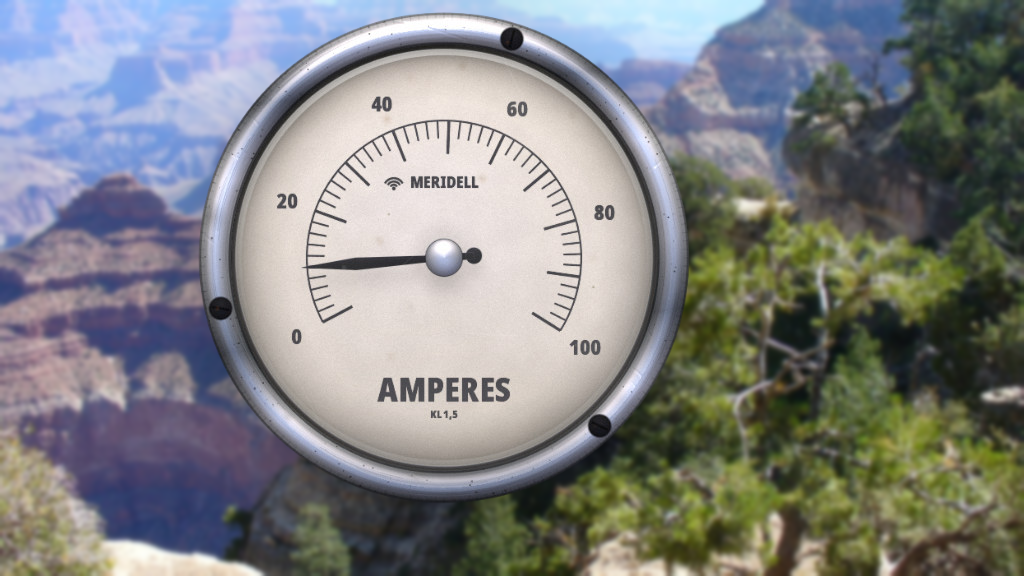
10 A
